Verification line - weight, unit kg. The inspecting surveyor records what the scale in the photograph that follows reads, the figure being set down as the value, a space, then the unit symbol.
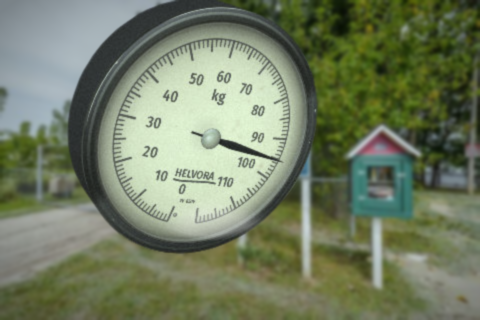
95 kg
